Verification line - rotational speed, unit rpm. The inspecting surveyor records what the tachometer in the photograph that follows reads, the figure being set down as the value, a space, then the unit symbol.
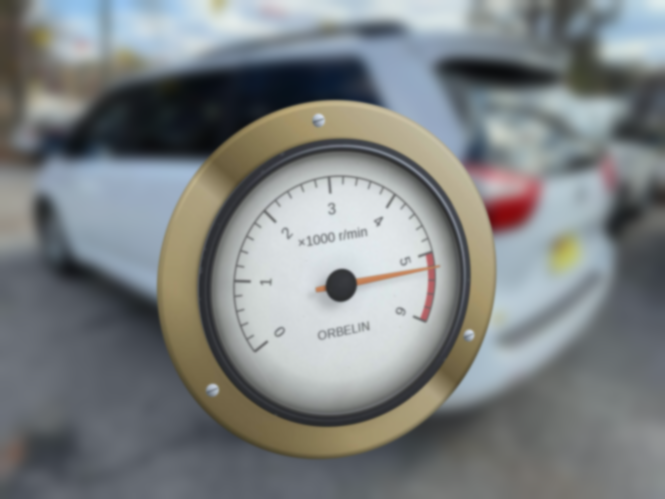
5200 rpm
